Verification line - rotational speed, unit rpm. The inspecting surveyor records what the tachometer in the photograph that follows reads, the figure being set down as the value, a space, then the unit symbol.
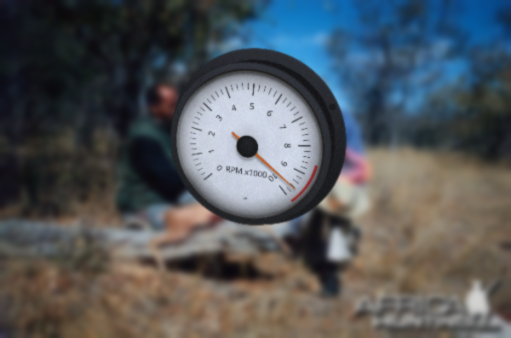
9600 rpm
